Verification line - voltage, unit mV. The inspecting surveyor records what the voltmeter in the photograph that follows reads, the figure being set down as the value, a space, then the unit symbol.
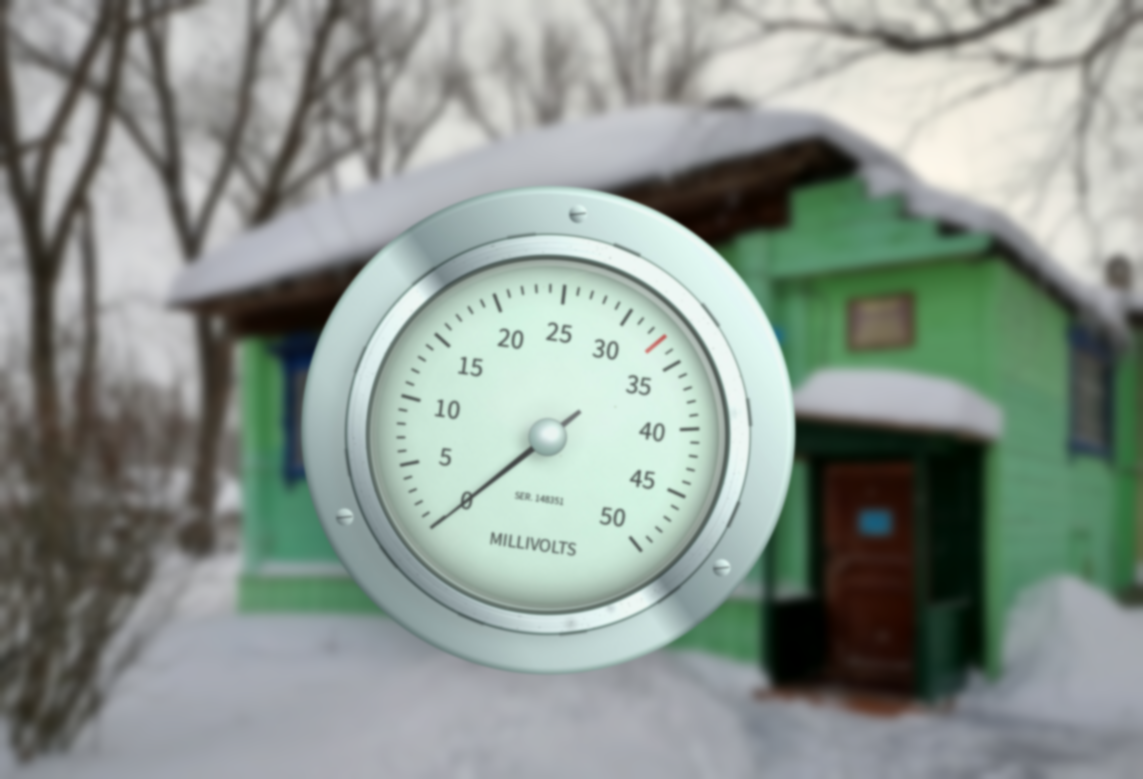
0 mV
